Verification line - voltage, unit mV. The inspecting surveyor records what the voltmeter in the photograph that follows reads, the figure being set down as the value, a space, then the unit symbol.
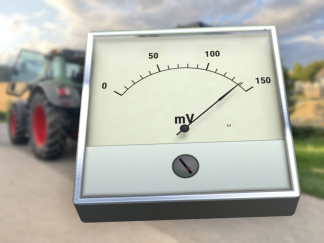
140 mV
